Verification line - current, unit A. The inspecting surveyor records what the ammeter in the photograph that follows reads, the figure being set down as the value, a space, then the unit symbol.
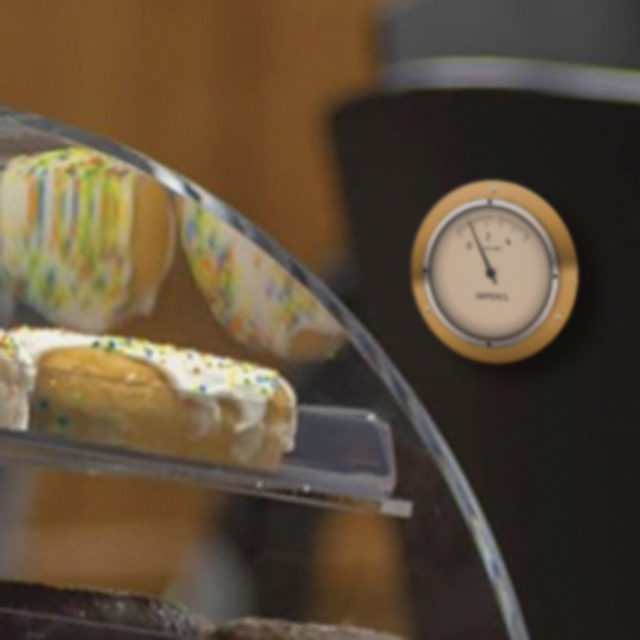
1 A
